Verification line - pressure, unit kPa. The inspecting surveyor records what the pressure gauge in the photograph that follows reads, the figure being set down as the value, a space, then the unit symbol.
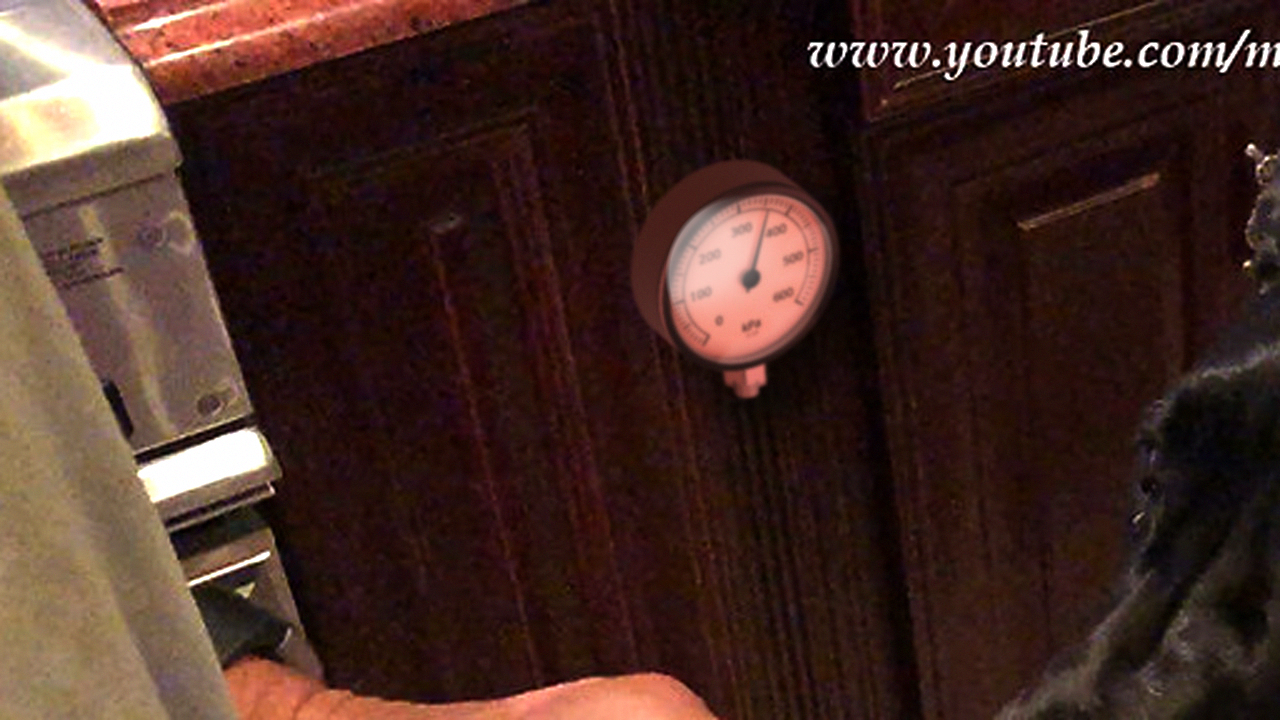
350 kPa
